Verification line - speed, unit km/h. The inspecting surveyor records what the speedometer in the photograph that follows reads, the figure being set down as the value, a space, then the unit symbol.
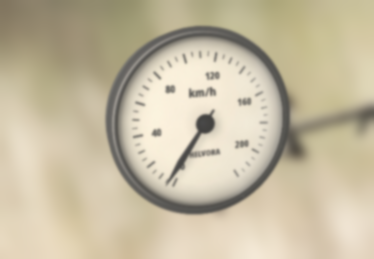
5 km/h
